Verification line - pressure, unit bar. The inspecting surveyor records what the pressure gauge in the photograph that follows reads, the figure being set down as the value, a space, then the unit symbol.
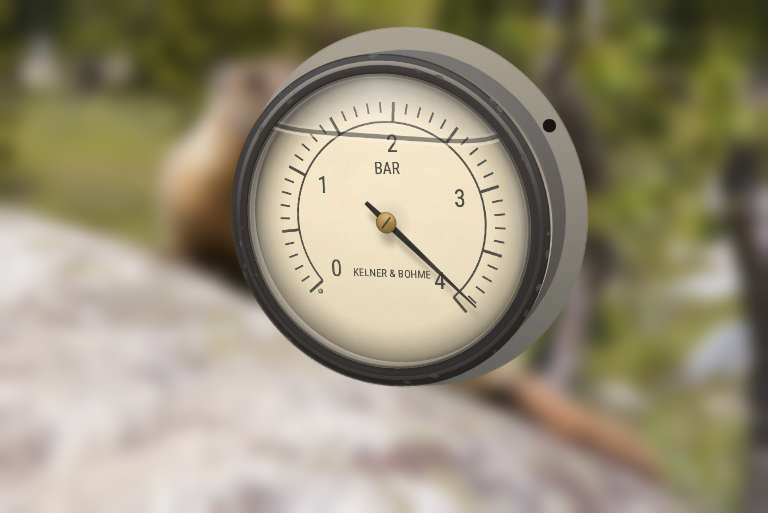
3.9 bar
